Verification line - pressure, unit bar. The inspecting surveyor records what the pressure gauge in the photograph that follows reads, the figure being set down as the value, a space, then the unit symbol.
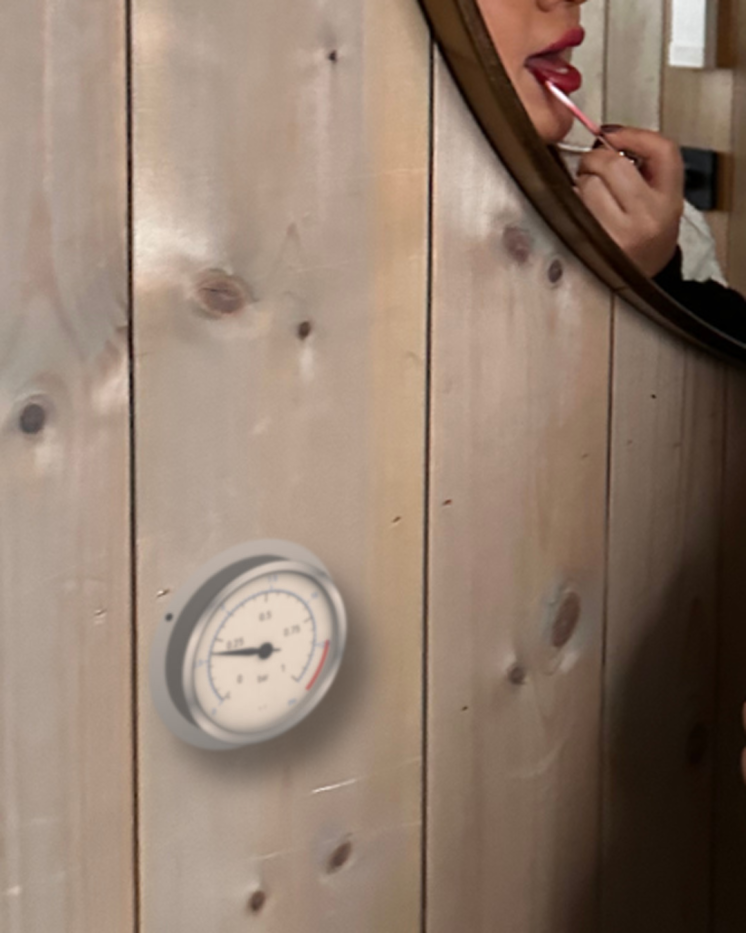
0.2 bar
